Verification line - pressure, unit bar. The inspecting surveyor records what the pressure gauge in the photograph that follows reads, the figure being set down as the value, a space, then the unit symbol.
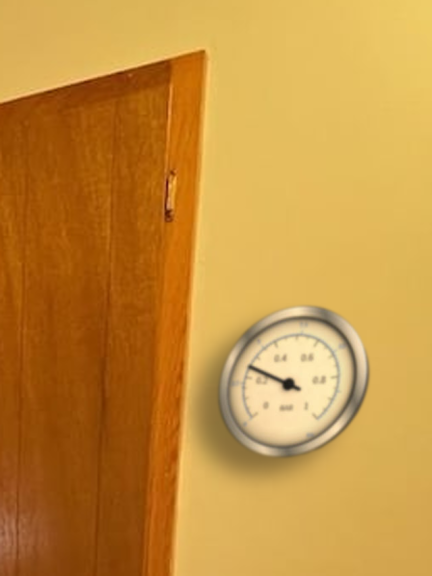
0.25 bar
